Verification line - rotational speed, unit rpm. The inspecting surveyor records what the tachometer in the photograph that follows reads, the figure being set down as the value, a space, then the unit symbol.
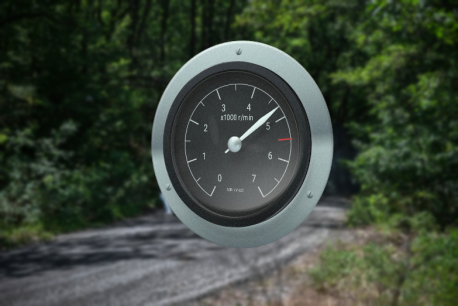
4750 rpm
